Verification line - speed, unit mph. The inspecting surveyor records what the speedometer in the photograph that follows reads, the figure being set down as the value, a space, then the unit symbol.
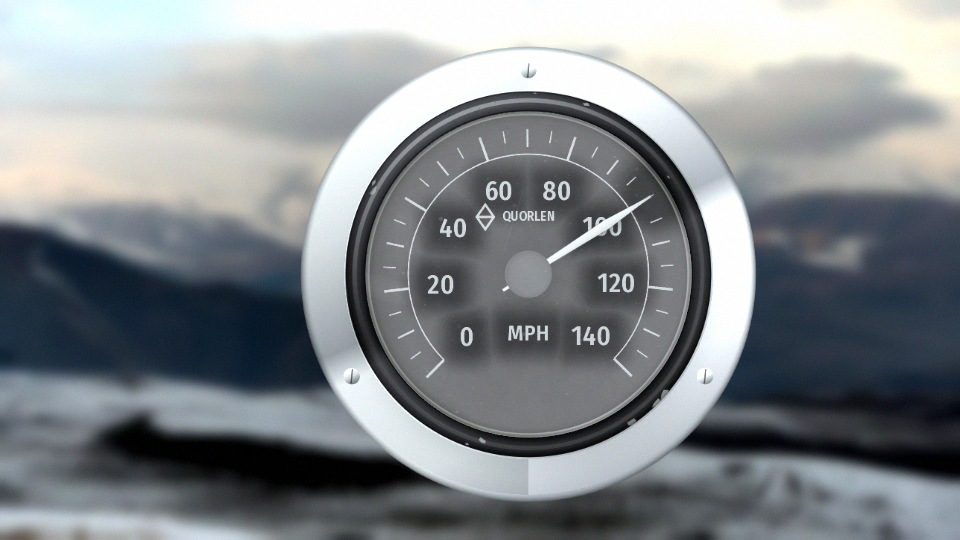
100 mph
